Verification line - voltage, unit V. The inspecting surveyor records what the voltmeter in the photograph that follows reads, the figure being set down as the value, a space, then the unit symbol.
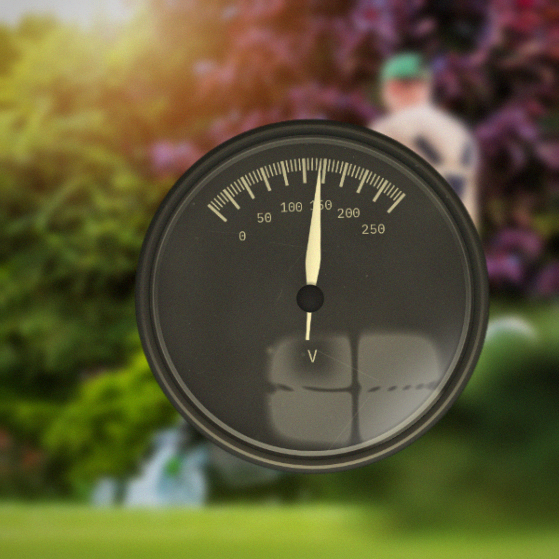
145 V
